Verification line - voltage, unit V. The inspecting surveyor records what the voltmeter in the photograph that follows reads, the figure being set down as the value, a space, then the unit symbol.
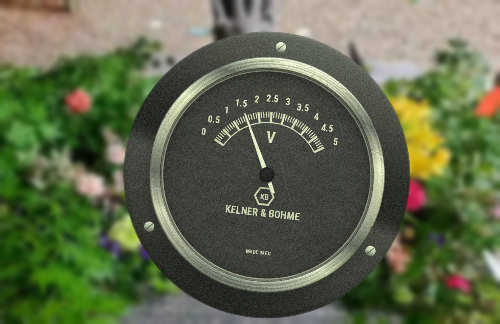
1.5 V
